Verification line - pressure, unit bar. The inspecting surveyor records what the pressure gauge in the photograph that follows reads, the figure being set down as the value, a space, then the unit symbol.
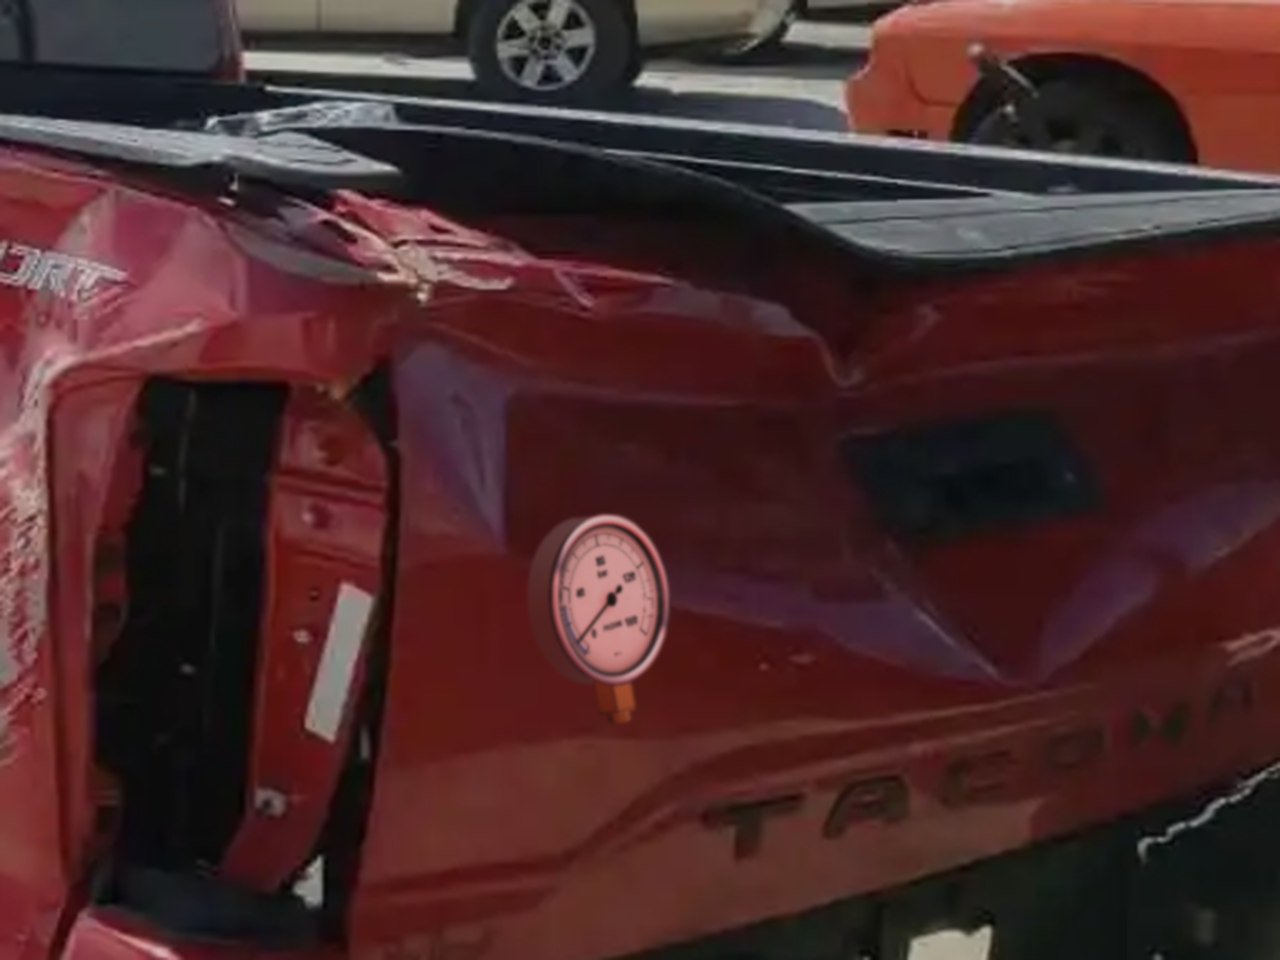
10 bar
